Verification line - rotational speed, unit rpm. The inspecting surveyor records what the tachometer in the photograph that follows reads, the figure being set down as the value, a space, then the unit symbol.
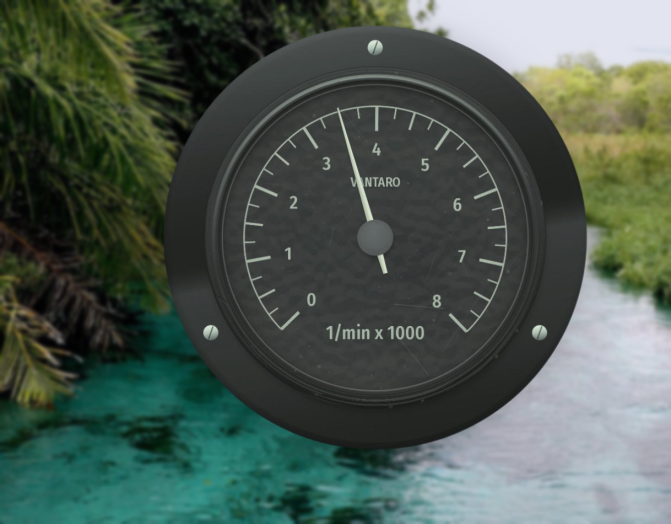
3500 rpm
